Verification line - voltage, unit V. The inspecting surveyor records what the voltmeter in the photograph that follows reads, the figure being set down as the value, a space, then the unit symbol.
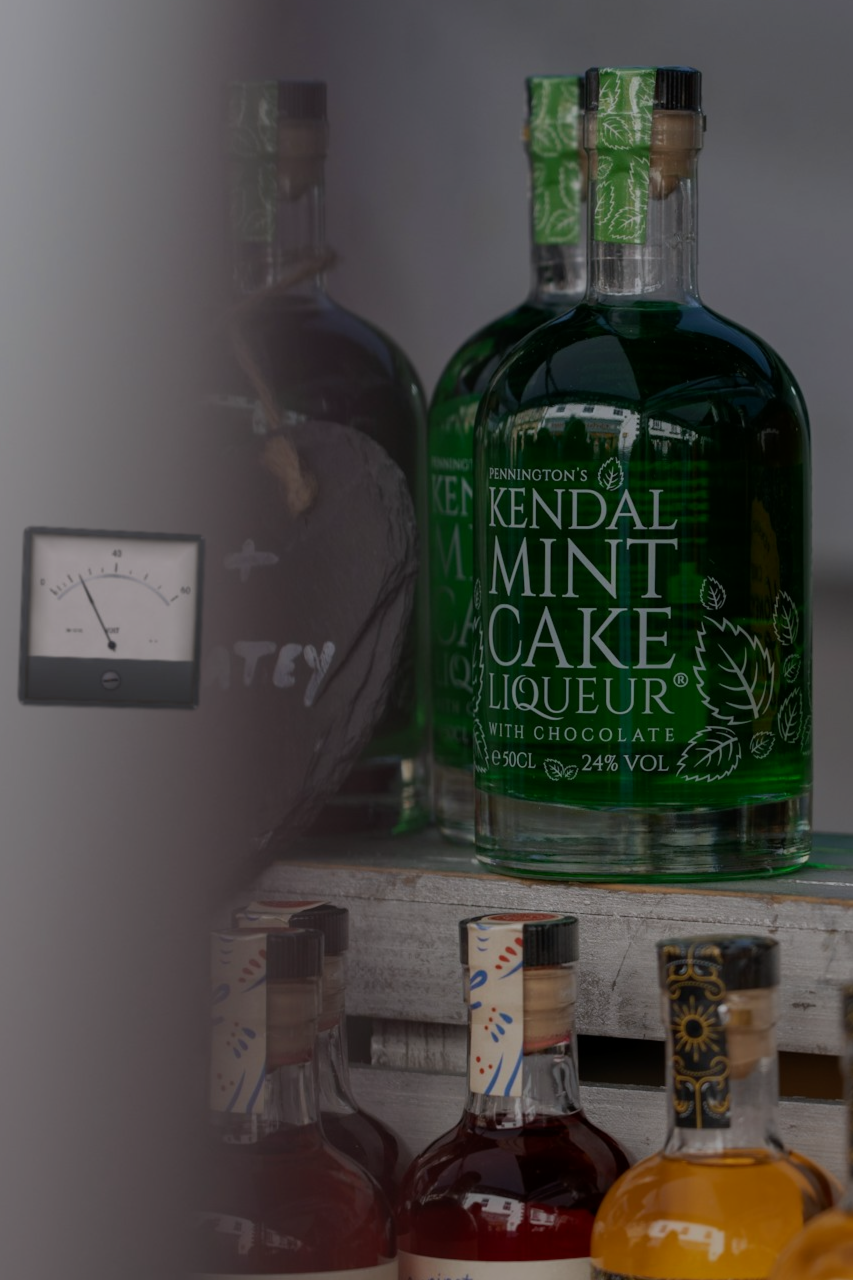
25 V
